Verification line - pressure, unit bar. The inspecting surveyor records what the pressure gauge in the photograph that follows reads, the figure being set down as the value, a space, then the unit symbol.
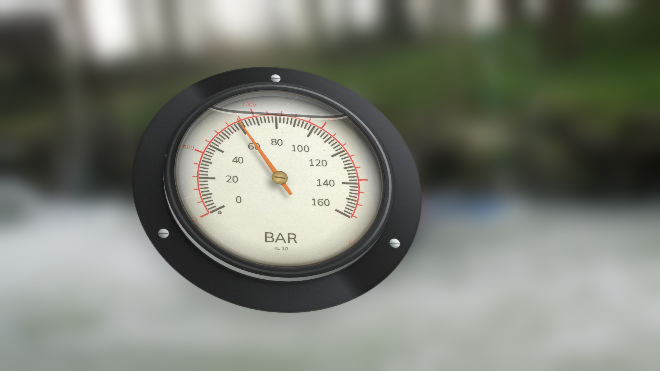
60 bar
